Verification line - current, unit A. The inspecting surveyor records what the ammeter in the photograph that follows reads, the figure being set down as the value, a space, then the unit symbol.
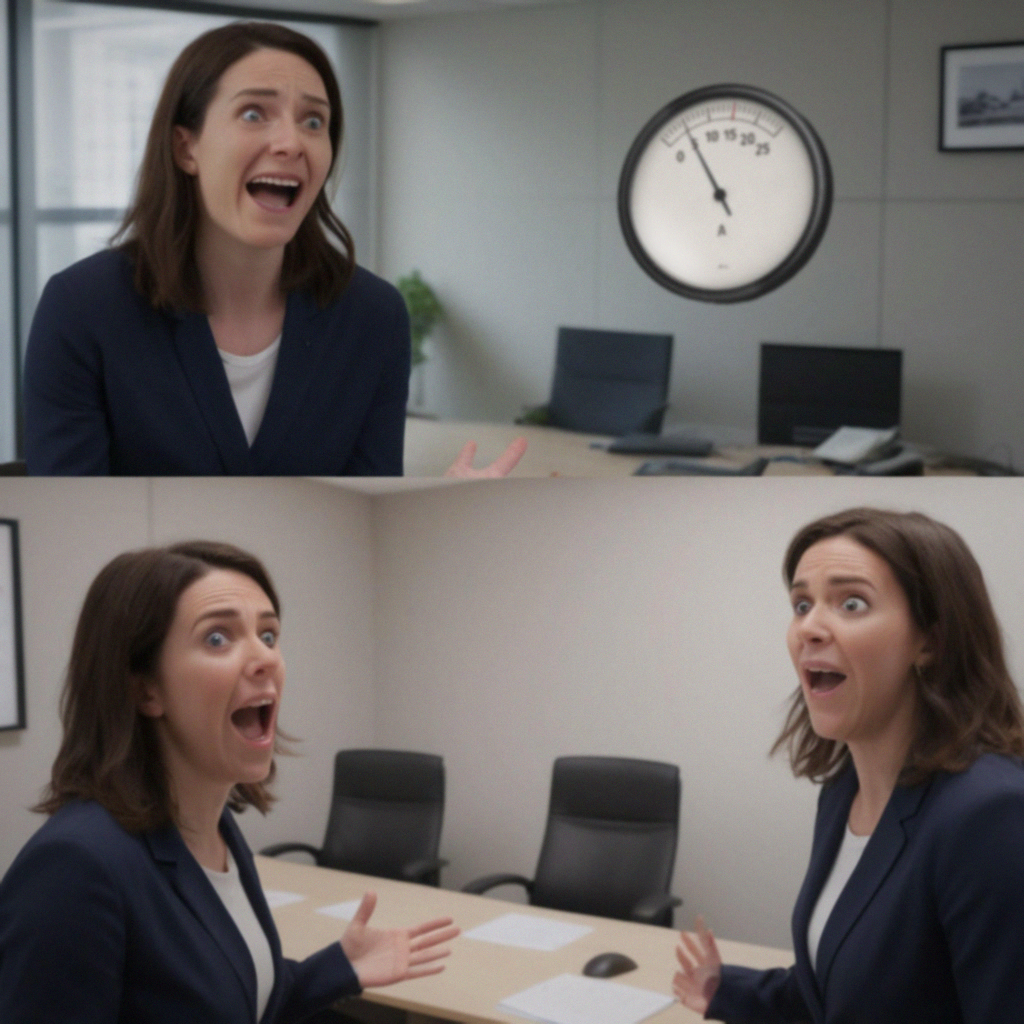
5 A
